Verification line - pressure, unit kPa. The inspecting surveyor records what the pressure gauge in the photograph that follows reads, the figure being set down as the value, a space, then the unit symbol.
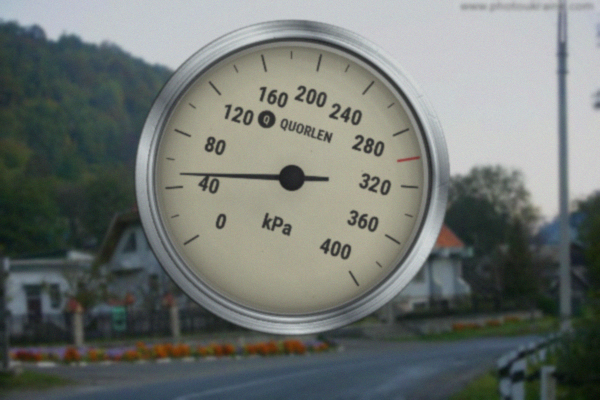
50 kPa
